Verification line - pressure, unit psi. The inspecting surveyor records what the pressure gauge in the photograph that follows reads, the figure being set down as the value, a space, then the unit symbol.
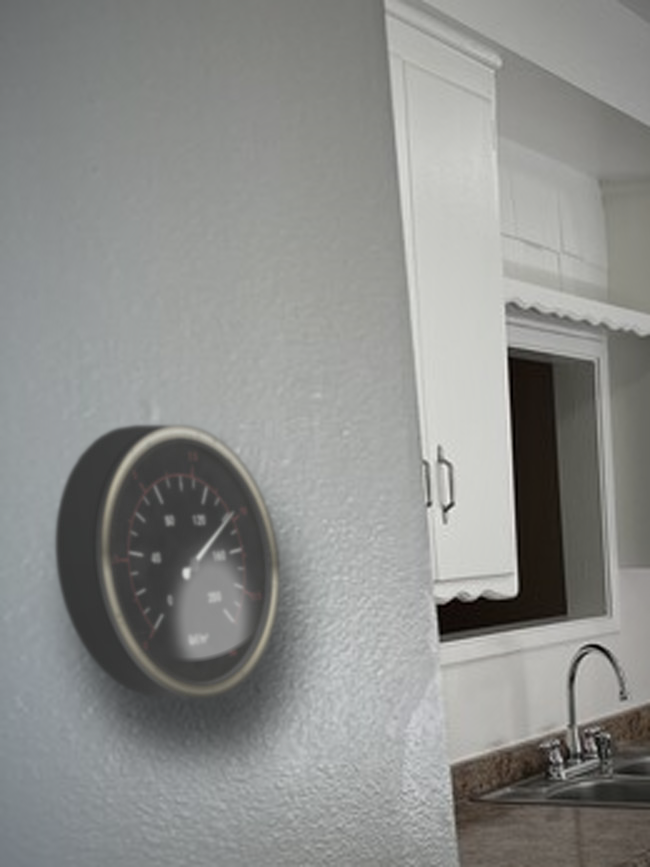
140 psi
